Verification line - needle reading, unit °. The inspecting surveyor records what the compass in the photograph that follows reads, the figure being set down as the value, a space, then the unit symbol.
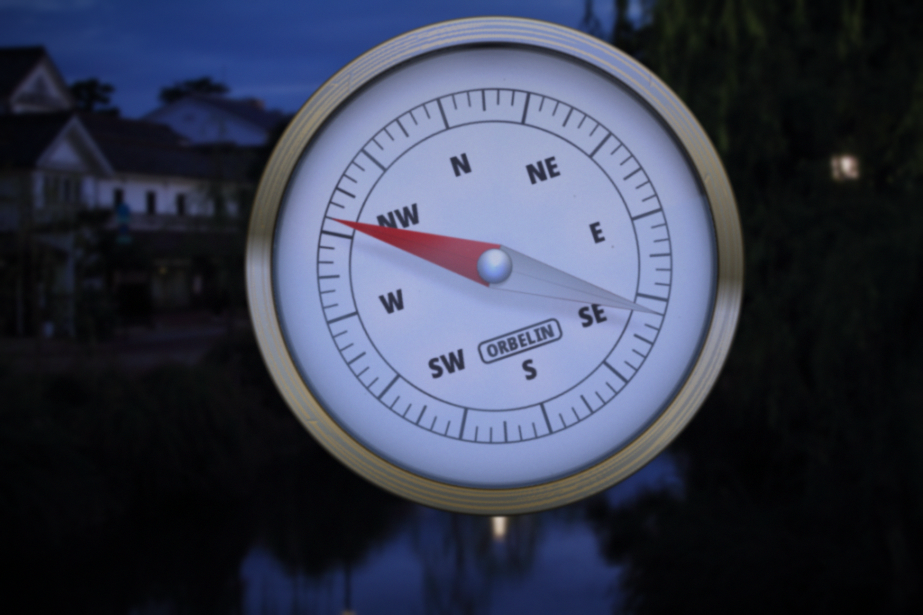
305 °
